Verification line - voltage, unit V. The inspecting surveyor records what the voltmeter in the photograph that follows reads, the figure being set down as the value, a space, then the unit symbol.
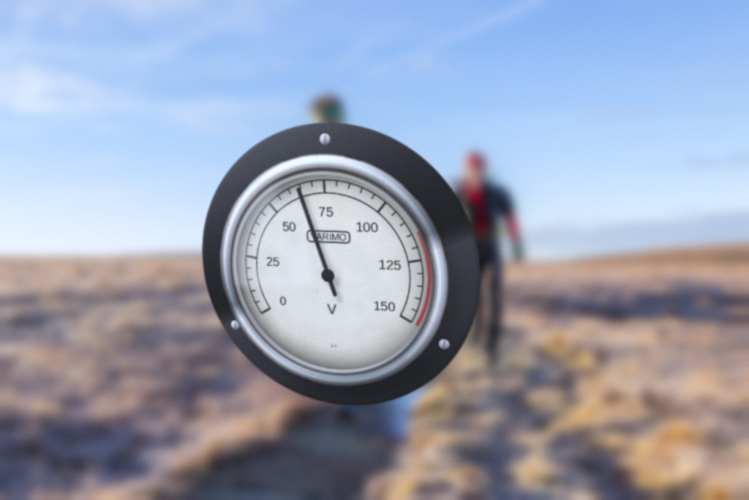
65 V
